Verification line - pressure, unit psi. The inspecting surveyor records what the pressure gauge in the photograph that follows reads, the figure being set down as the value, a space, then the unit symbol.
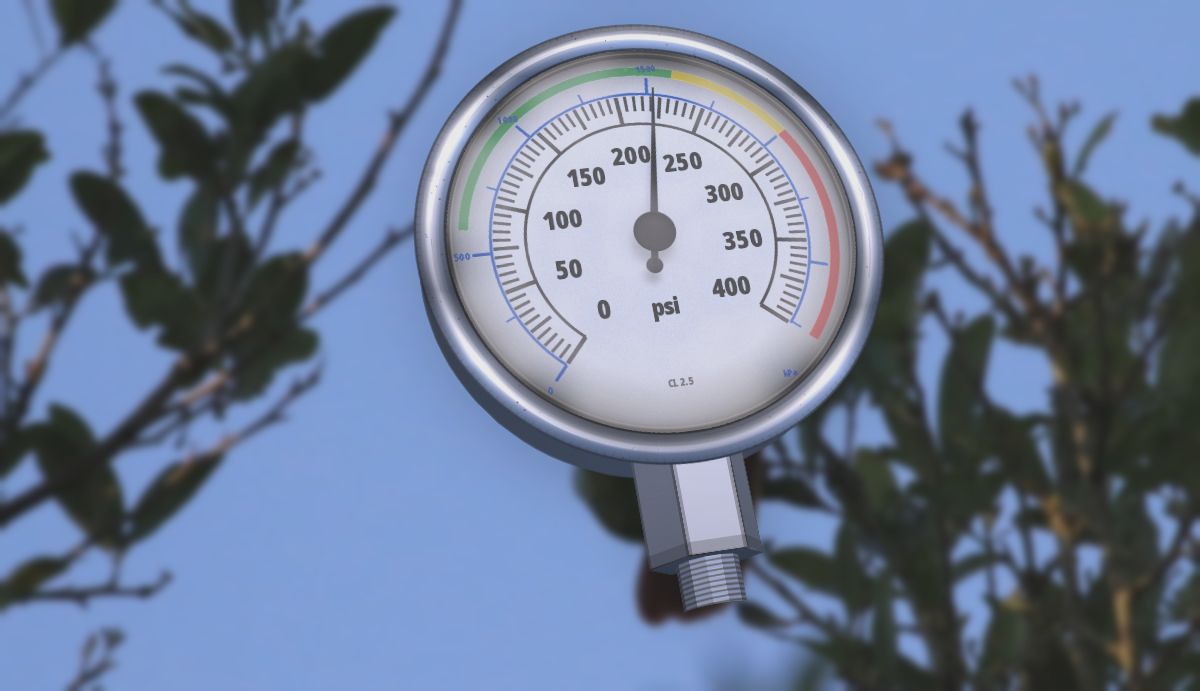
220 psi
